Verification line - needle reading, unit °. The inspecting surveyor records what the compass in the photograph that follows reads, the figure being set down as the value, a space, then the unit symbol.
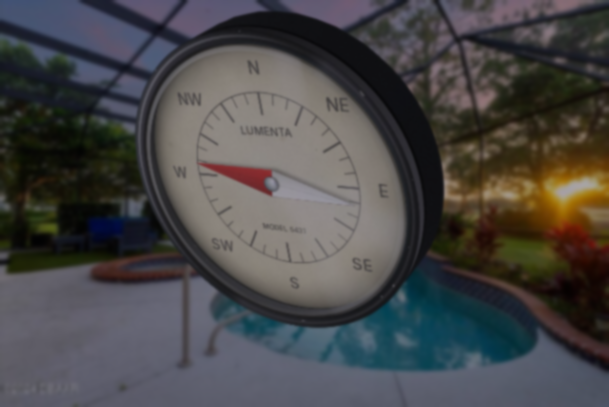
280 °
